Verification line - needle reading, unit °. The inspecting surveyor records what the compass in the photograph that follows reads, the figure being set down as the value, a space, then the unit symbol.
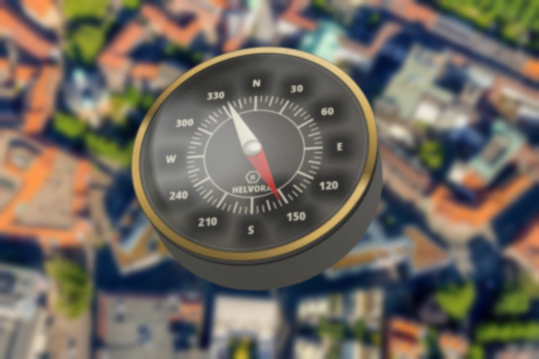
155 °
